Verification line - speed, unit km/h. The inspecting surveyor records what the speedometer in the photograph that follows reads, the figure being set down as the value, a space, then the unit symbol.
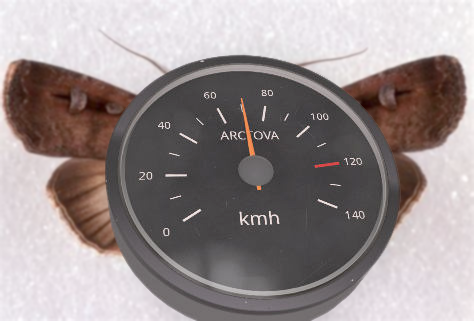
70 km/h
